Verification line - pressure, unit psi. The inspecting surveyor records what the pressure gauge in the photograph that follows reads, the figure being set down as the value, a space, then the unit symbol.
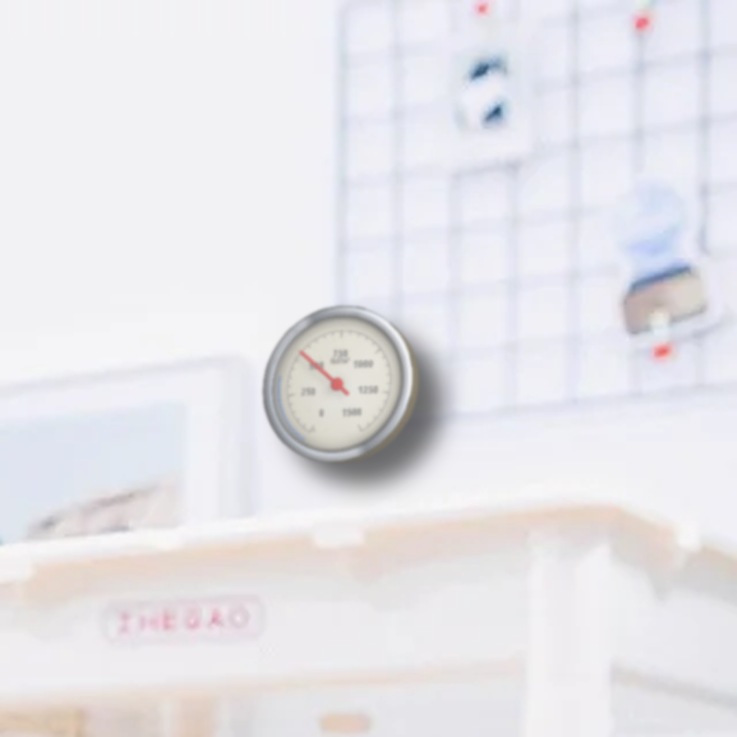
500 psi
